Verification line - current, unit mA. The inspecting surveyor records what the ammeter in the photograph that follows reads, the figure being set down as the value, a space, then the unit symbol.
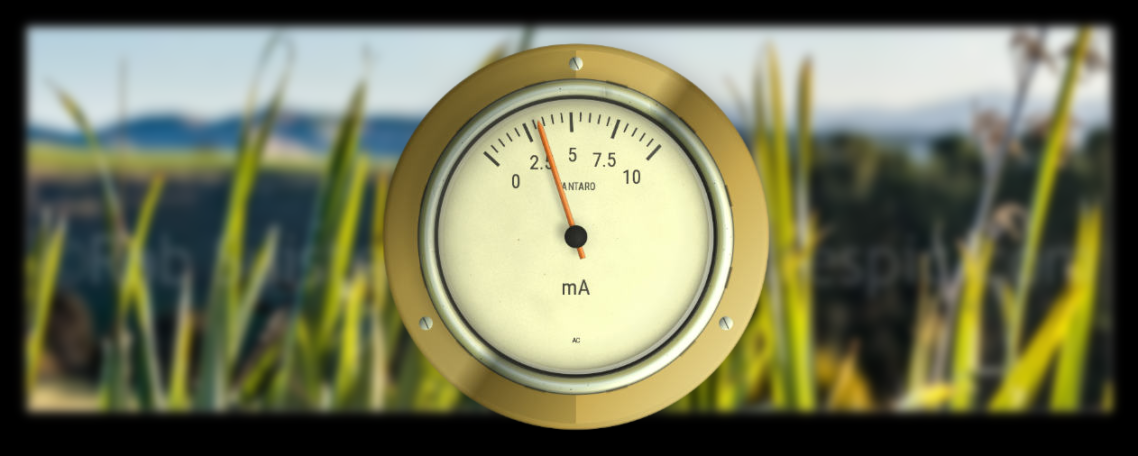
3.25 mA
